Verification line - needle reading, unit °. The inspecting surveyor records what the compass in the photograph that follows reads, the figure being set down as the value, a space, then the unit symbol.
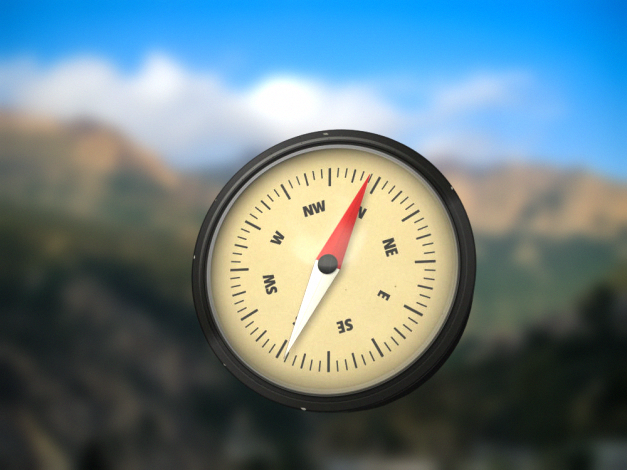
355 °
